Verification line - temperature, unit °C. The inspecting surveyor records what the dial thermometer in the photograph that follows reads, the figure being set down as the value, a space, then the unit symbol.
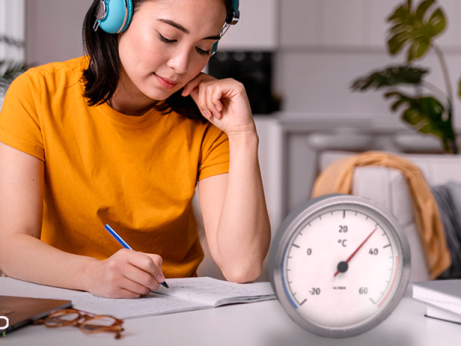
32 °C
